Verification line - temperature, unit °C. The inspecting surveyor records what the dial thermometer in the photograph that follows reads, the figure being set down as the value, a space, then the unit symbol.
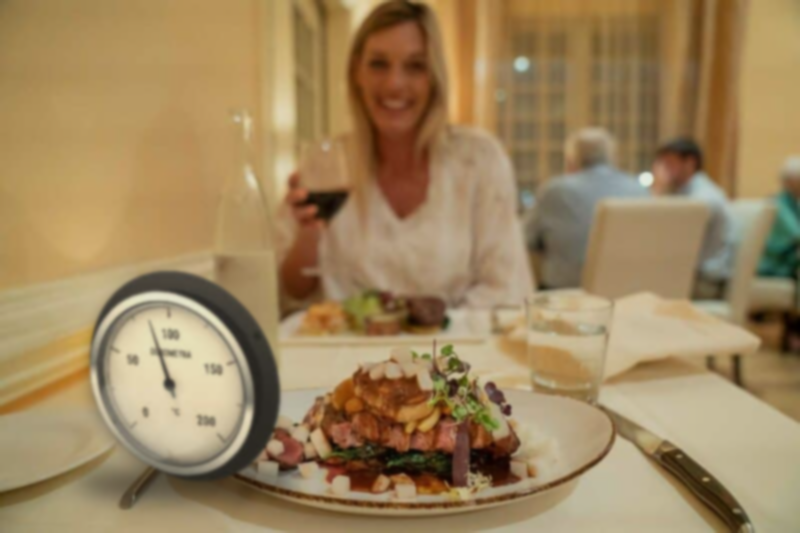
87.5 °C
